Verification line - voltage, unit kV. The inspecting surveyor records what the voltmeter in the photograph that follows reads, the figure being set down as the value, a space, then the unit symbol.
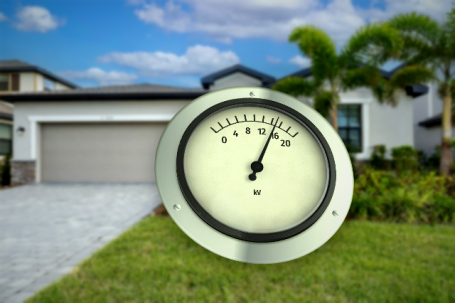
15 kV
